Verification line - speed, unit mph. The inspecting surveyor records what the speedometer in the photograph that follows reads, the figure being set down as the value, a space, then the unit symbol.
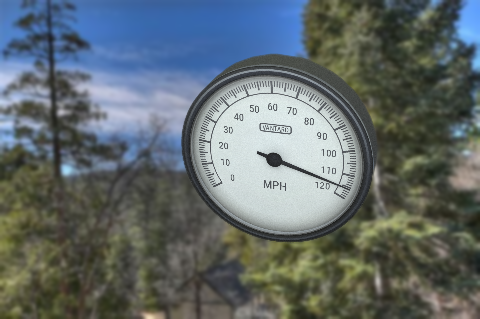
115 mph
